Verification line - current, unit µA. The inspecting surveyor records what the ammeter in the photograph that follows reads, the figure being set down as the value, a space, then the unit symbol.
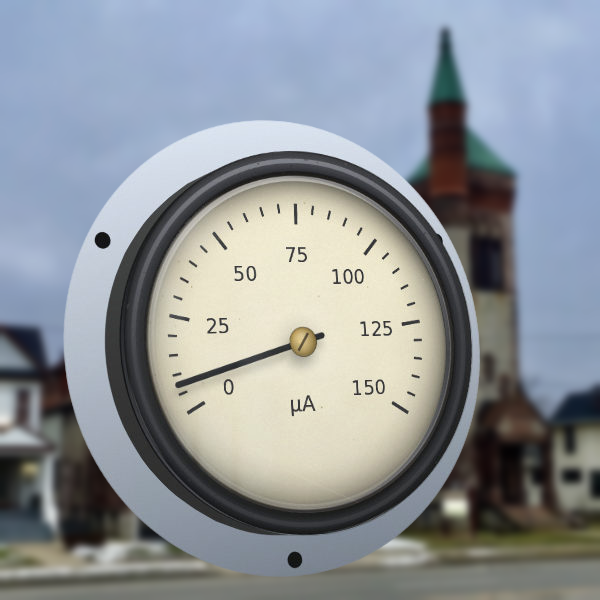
7.5 µA
